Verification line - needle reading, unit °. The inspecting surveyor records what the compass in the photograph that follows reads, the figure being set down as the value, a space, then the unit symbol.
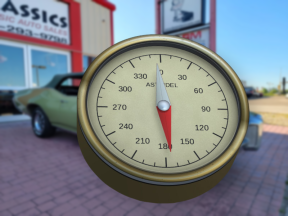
175 °
